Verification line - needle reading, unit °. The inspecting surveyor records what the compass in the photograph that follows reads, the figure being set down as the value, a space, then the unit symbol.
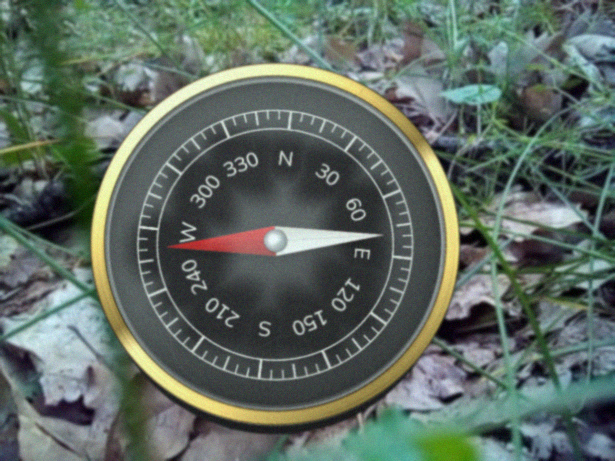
260 °
